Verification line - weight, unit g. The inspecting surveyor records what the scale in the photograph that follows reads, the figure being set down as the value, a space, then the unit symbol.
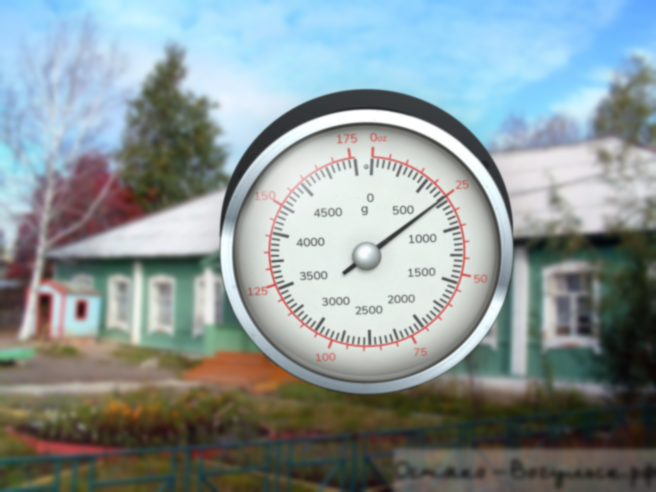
700 g
